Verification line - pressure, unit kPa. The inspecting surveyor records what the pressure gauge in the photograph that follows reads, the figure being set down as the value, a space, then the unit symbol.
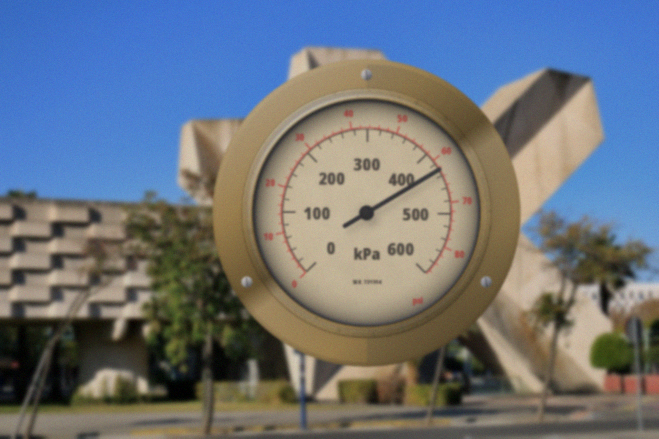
430 kPa
